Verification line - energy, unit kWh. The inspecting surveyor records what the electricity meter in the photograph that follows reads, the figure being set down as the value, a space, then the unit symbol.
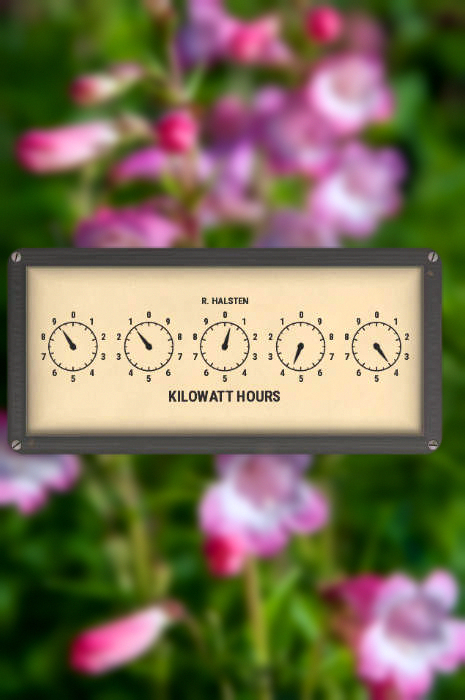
91044 kWh
